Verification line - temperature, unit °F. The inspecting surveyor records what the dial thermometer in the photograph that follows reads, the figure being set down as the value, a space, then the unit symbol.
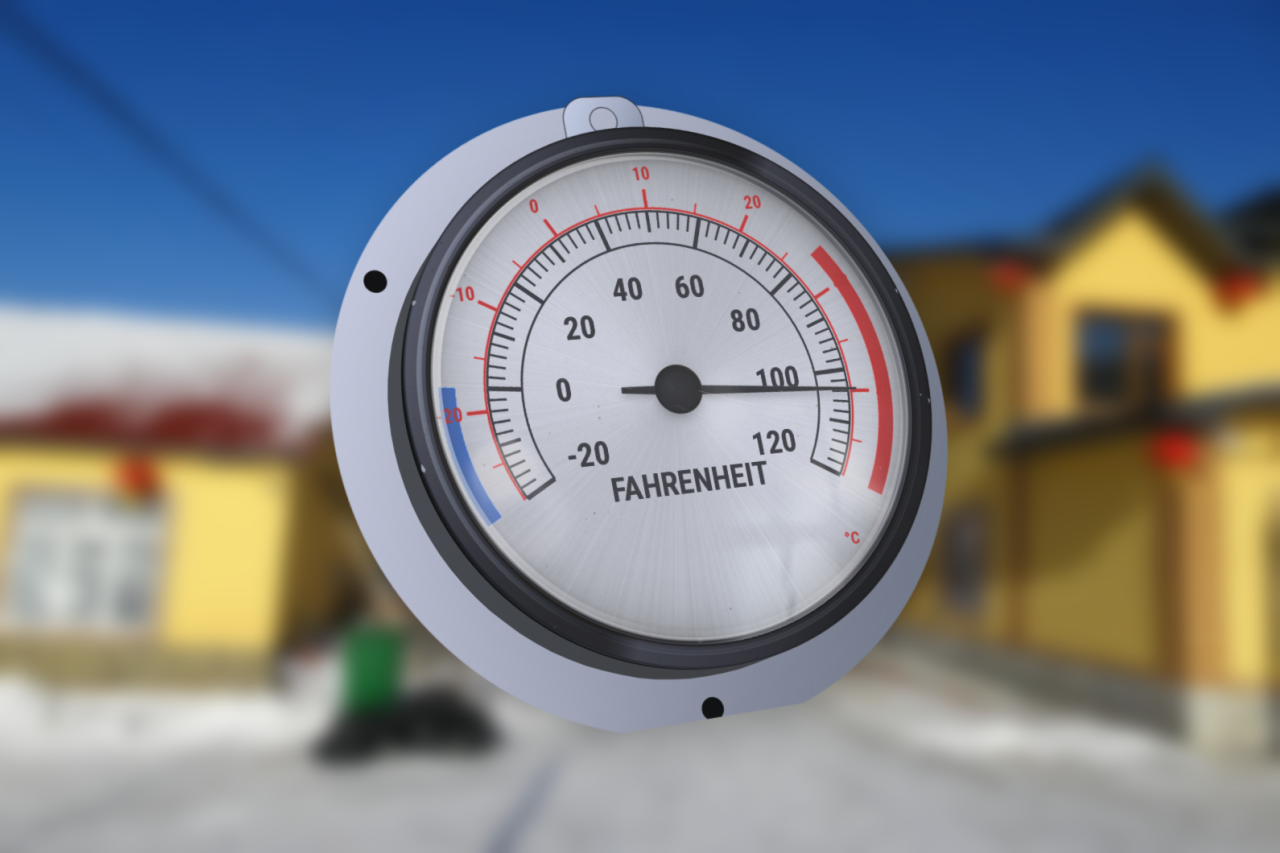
104 °F
